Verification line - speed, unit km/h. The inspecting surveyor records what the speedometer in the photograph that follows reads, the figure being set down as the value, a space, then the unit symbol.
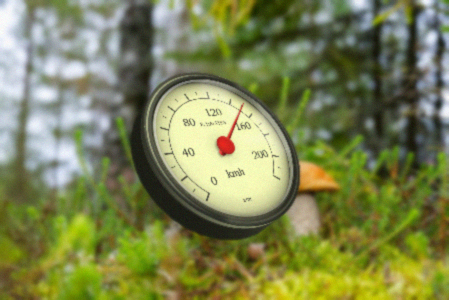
150 km/h
